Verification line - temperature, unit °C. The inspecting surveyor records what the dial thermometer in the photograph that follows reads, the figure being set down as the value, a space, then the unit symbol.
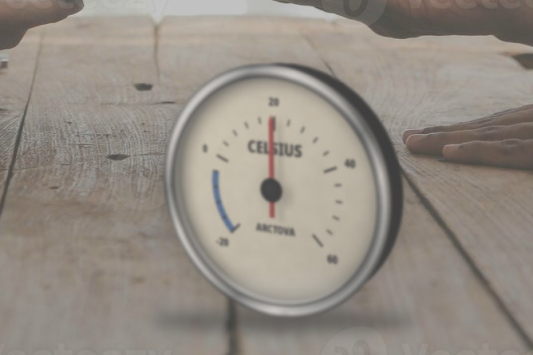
20 °C
